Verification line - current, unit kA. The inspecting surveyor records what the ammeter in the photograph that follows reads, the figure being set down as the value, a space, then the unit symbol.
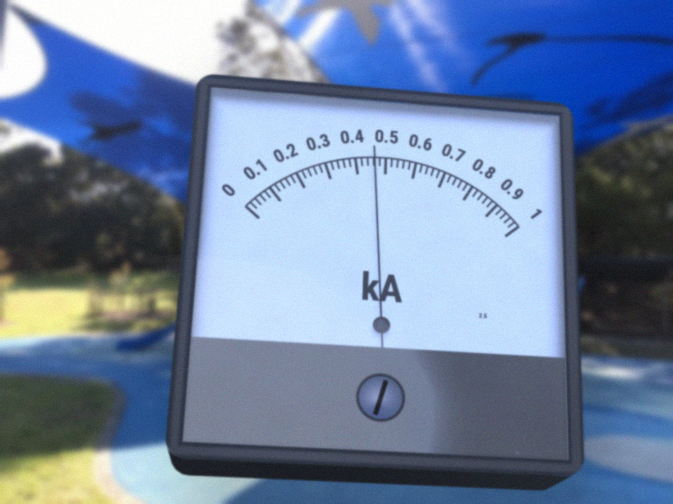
0.46 kA
